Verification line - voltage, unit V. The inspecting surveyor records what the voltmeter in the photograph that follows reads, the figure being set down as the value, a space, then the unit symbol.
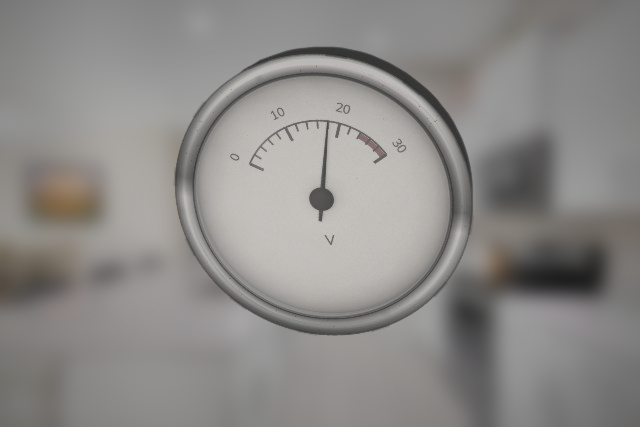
18 V
